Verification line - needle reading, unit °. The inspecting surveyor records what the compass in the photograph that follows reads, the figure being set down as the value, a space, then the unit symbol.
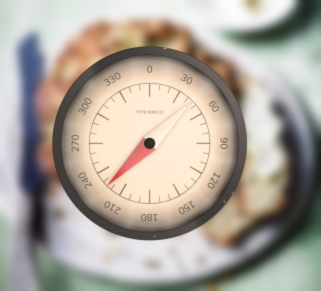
225 °
